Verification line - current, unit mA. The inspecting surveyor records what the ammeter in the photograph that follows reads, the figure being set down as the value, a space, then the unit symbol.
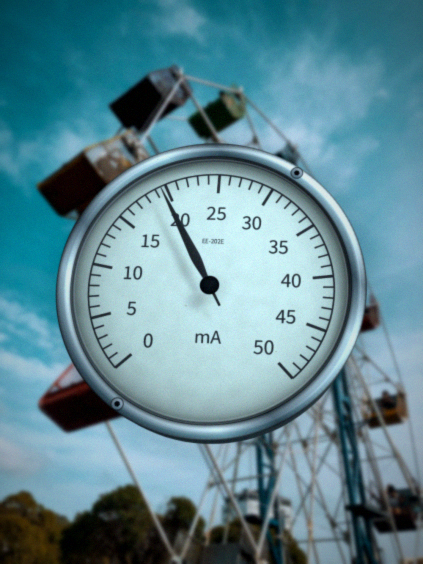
19.5 mA
